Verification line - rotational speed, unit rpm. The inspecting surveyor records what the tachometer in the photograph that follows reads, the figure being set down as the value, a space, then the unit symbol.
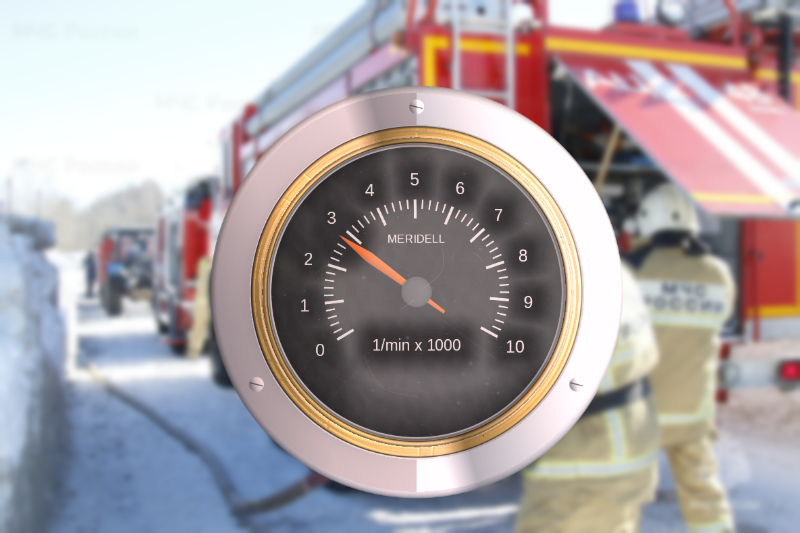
2800 rpm
